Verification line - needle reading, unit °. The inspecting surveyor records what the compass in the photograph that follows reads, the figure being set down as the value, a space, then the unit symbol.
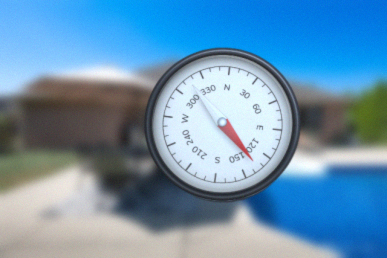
135 °
